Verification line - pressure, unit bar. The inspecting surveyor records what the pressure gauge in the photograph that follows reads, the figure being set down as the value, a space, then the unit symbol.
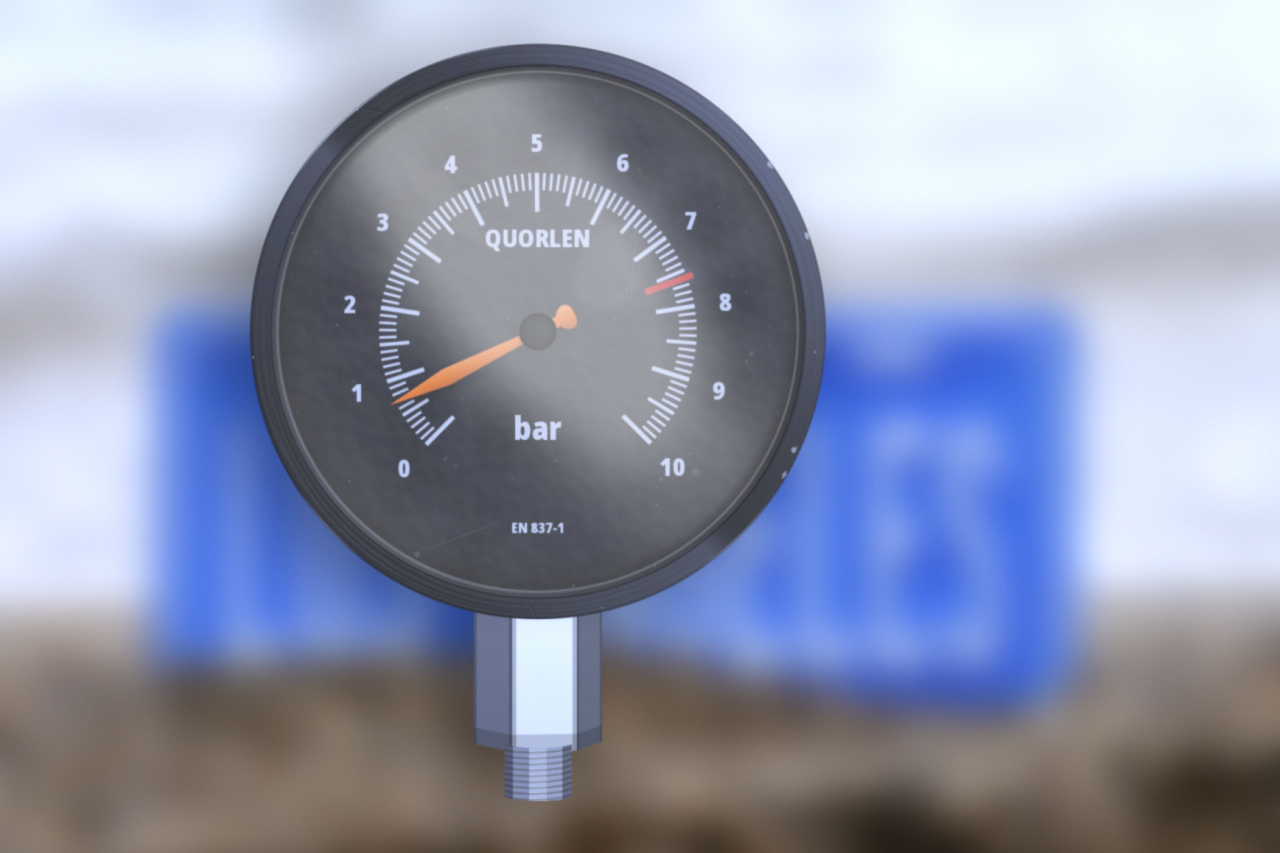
0.7 bar
